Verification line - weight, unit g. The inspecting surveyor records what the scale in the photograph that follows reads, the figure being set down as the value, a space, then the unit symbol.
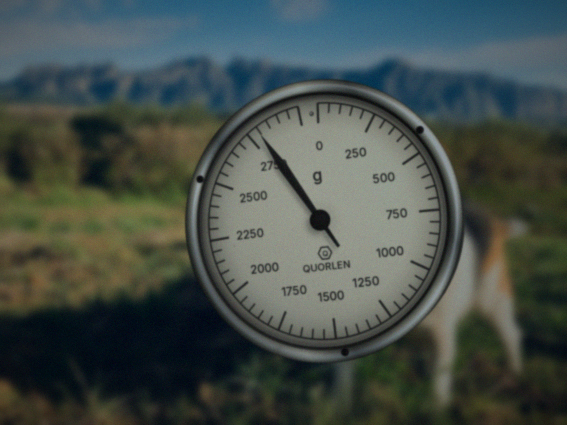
2800 g
